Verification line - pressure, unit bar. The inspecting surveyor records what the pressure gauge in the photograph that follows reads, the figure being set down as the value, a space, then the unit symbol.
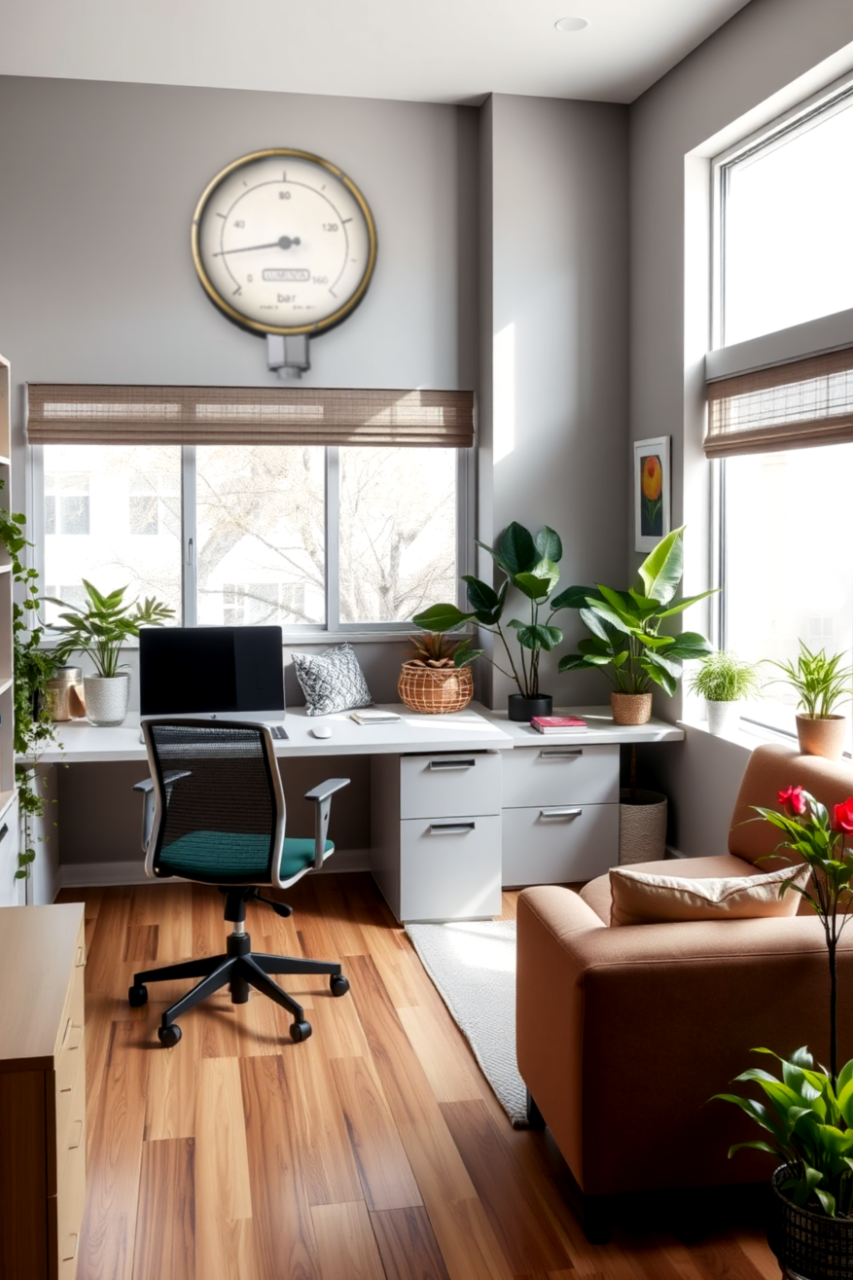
20 bar
